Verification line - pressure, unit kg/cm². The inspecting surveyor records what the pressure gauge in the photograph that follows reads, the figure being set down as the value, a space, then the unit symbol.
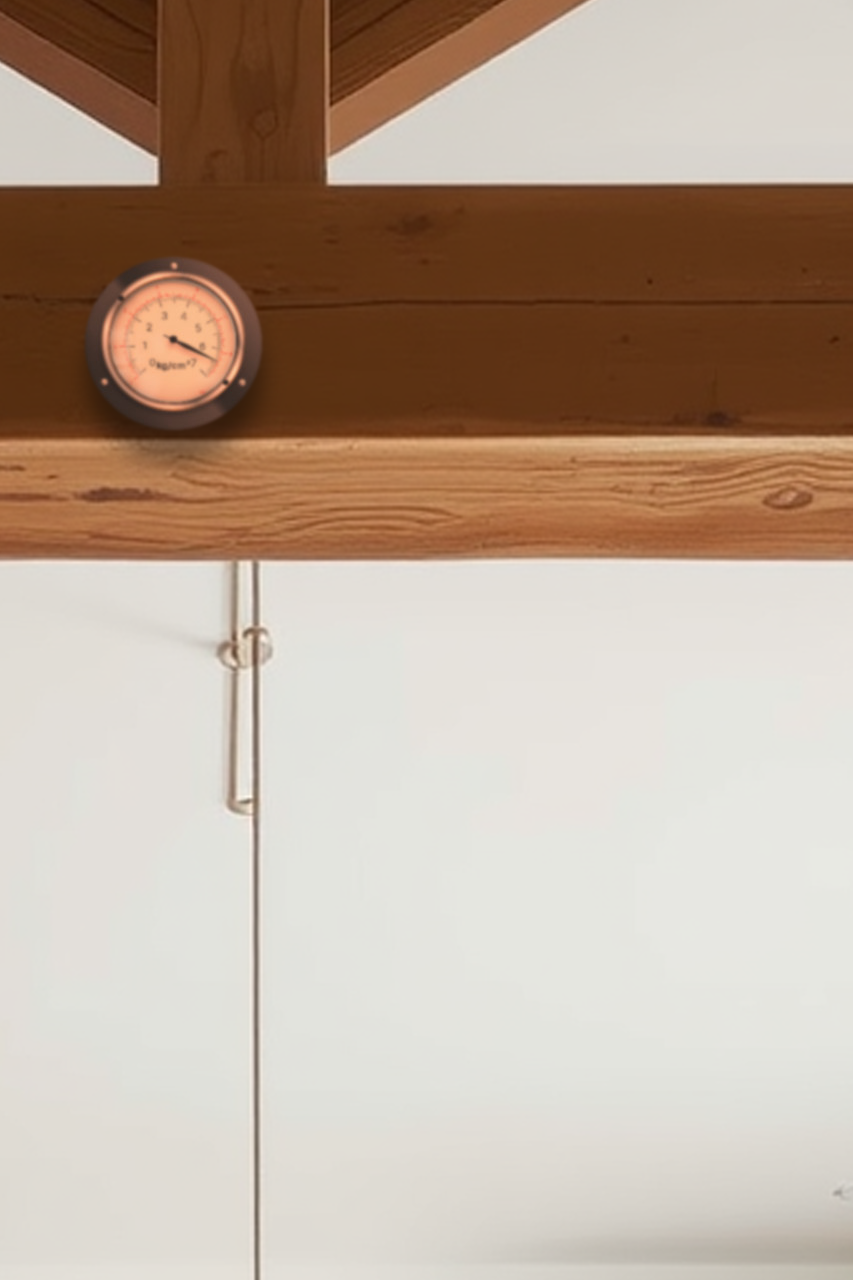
6.5 kg/cm²
